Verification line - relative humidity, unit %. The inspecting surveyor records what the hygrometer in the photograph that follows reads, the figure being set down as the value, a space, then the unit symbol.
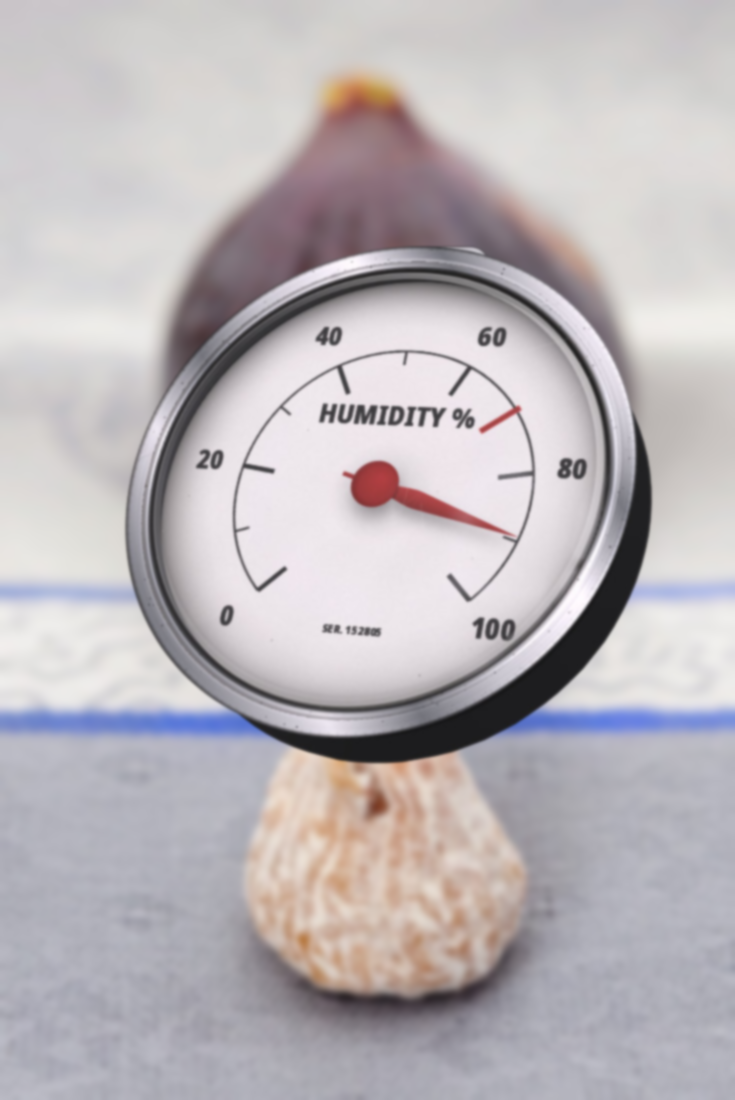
90 %
